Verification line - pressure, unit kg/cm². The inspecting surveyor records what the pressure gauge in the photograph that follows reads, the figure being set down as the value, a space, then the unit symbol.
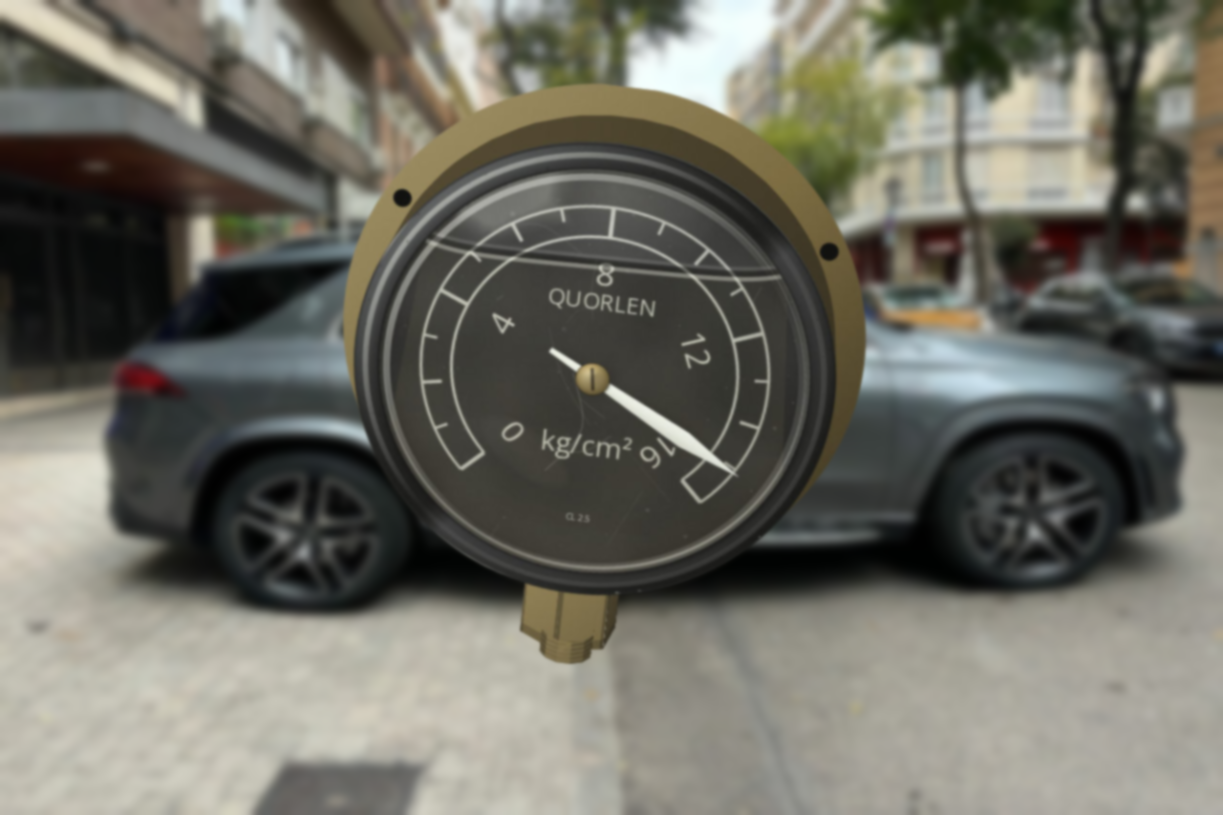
15 kg/cm²
